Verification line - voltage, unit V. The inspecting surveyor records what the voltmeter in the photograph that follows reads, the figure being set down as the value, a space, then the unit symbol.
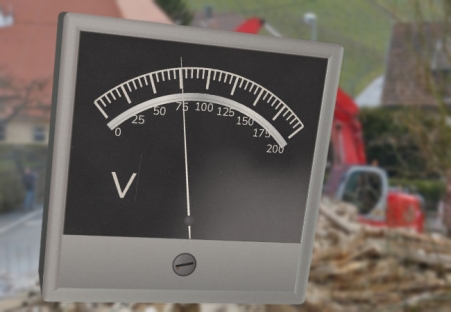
75 V
